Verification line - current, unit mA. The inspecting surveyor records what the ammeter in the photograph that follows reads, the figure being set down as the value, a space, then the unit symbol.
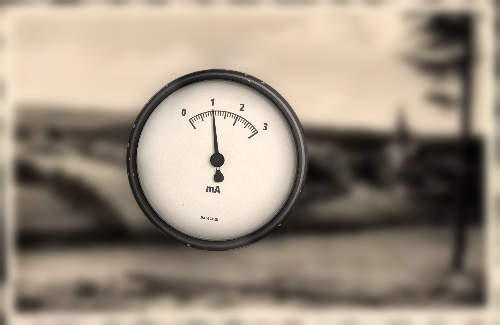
1 mA
